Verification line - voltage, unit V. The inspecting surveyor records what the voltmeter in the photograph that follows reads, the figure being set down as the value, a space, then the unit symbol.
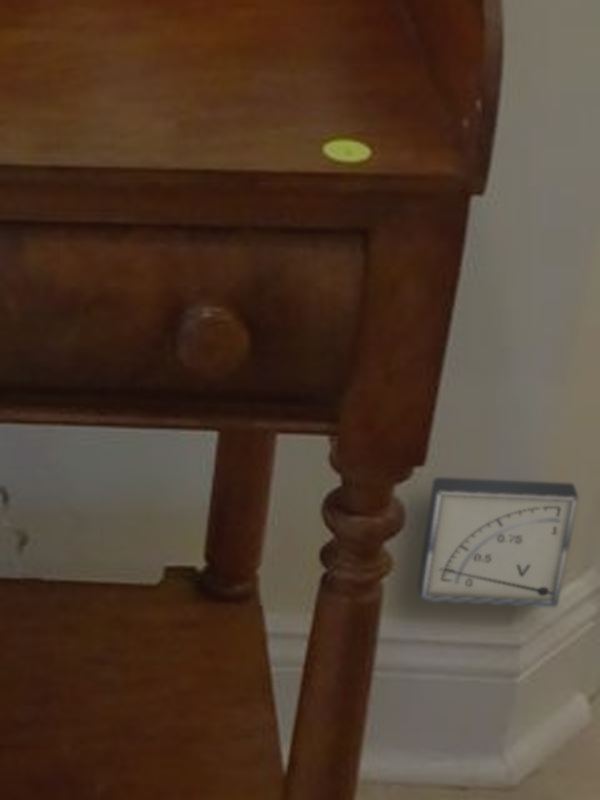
0.25 V
